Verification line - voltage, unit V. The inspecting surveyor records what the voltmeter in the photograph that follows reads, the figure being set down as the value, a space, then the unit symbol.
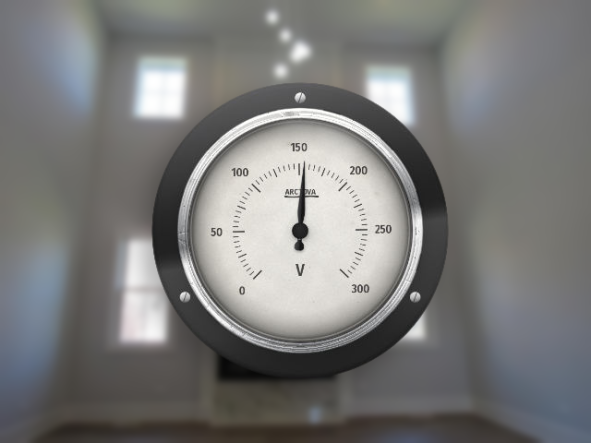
155 V
